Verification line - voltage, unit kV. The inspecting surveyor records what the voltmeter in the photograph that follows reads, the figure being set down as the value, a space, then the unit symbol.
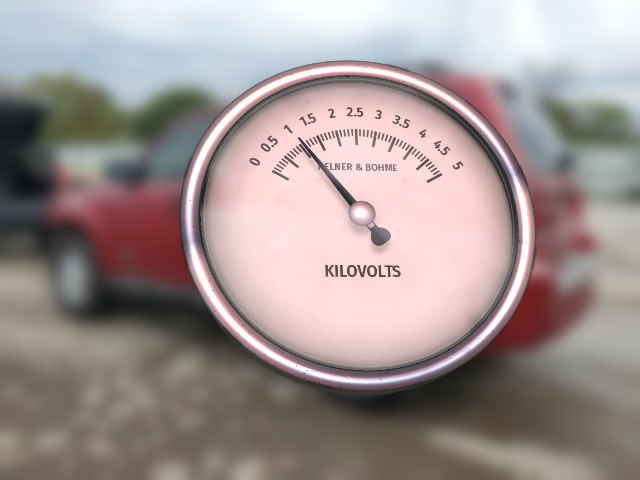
1 kV
